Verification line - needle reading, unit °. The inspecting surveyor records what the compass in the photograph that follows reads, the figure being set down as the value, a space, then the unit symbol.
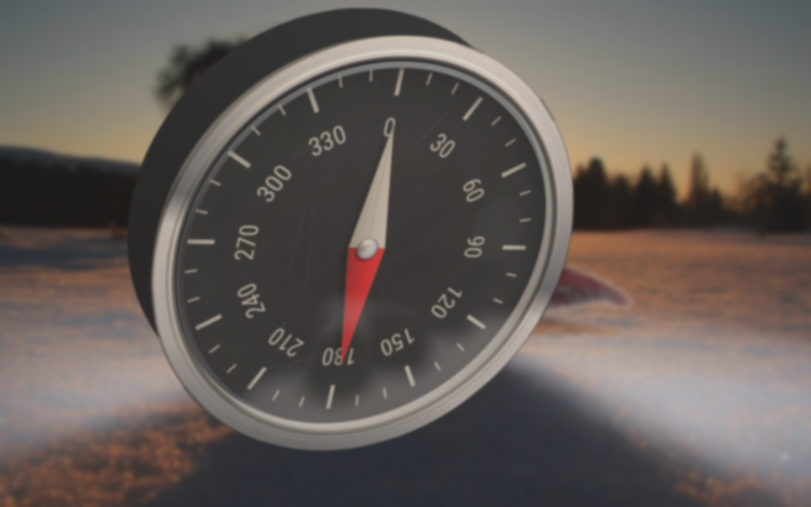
180 °
